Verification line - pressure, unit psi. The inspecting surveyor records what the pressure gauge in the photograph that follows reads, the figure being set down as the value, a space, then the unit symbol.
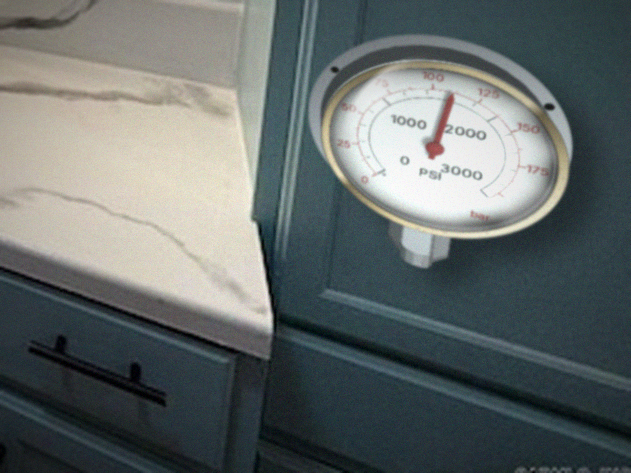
1600 psi
